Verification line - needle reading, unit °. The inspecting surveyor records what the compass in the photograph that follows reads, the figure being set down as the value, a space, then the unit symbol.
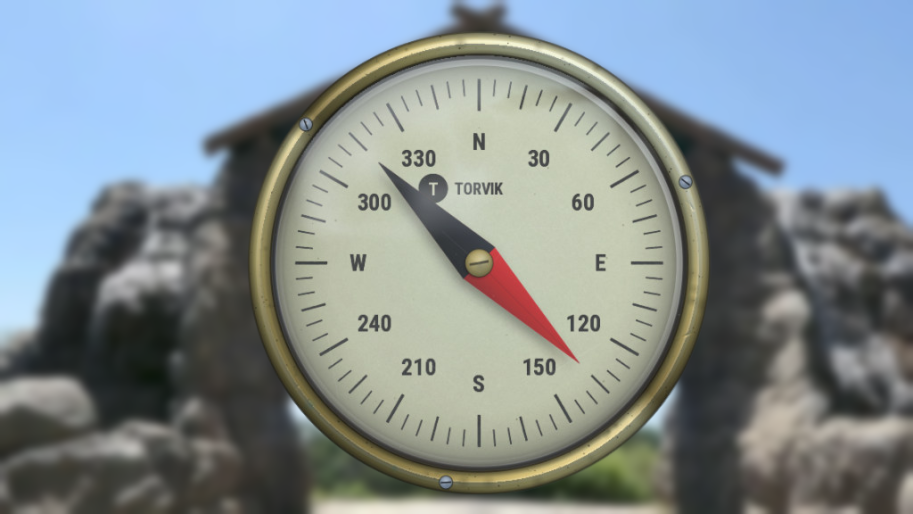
135 °
